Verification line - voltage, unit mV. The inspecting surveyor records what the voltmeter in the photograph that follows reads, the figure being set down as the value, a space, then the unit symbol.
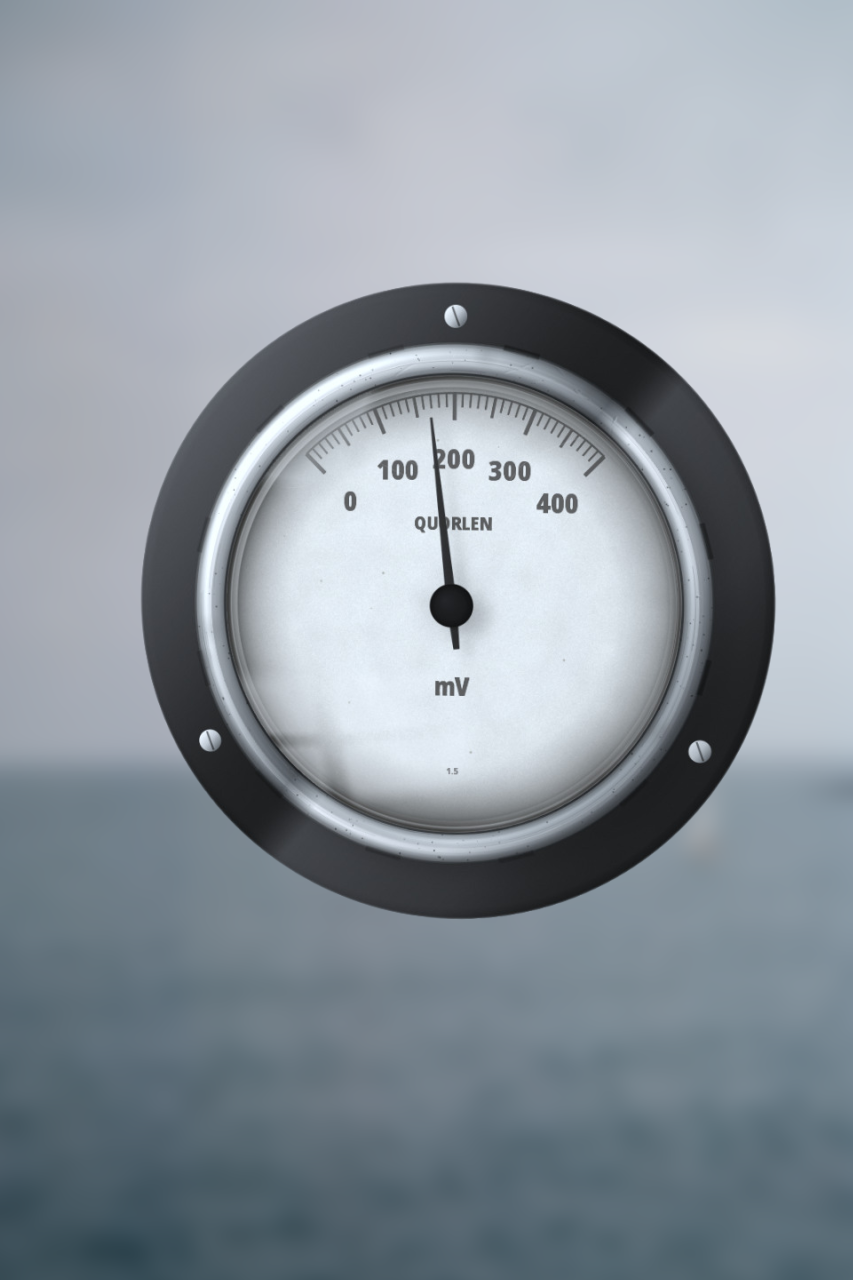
170 mV
